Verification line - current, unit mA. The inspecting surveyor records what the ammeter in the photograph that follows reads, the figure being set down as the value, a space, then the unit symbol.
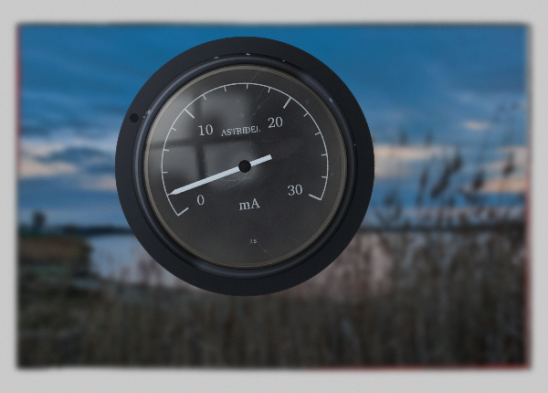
2 mA
